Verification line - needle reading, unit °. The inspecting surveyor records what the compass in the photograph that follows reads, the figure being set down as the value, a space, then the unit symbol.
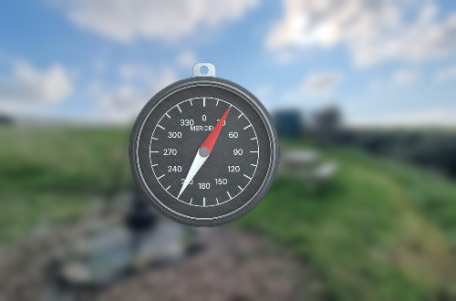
30 °
